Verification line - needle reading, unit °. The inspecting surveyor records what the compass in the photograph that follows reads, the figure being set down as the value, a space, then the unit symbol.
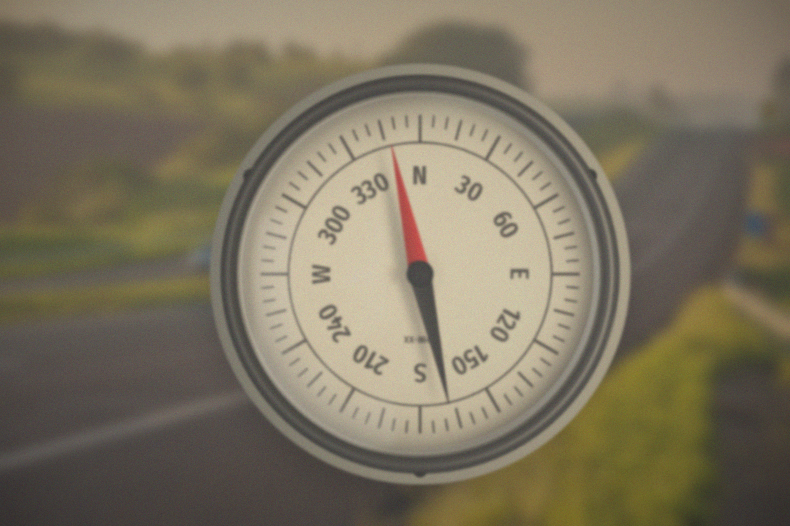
347.5 °
